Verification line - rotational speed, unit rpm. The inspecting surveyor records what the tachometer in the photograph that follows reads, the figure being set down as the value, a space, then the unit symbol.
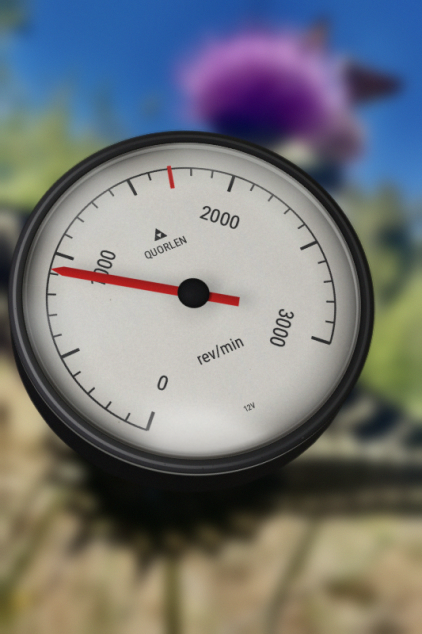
900 rpm
